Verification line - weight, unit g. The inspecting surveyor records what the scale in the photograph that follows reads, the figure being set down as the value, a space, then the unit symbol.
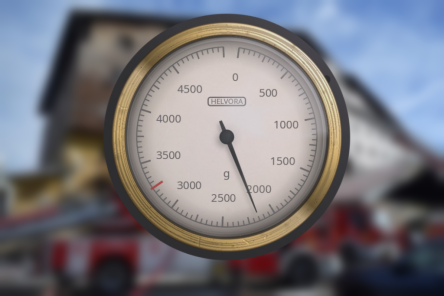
2150 g
